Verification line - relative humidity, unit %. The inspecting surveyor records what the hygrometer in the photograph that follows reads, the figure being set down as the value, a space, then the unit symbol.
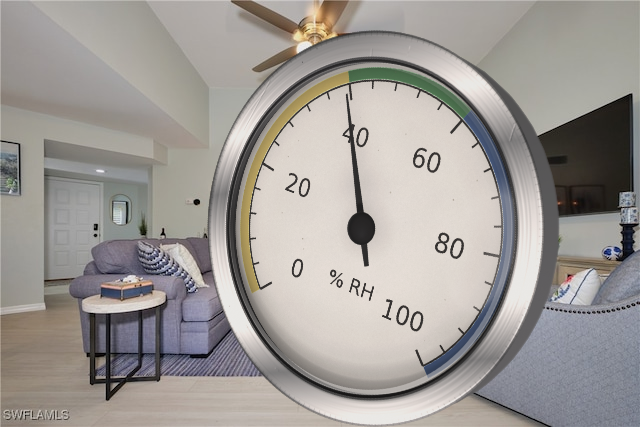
40 %
